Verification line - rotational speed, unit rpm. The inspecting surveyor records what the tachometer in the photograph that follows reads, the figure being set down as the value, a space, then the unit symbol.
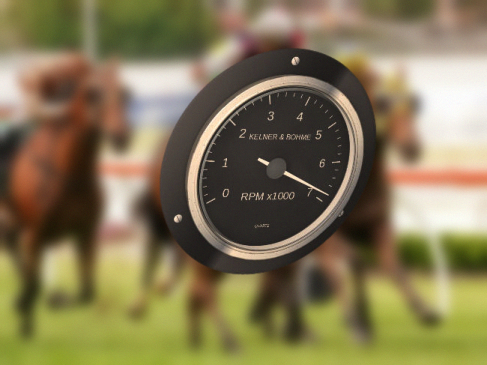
6800 rpm
